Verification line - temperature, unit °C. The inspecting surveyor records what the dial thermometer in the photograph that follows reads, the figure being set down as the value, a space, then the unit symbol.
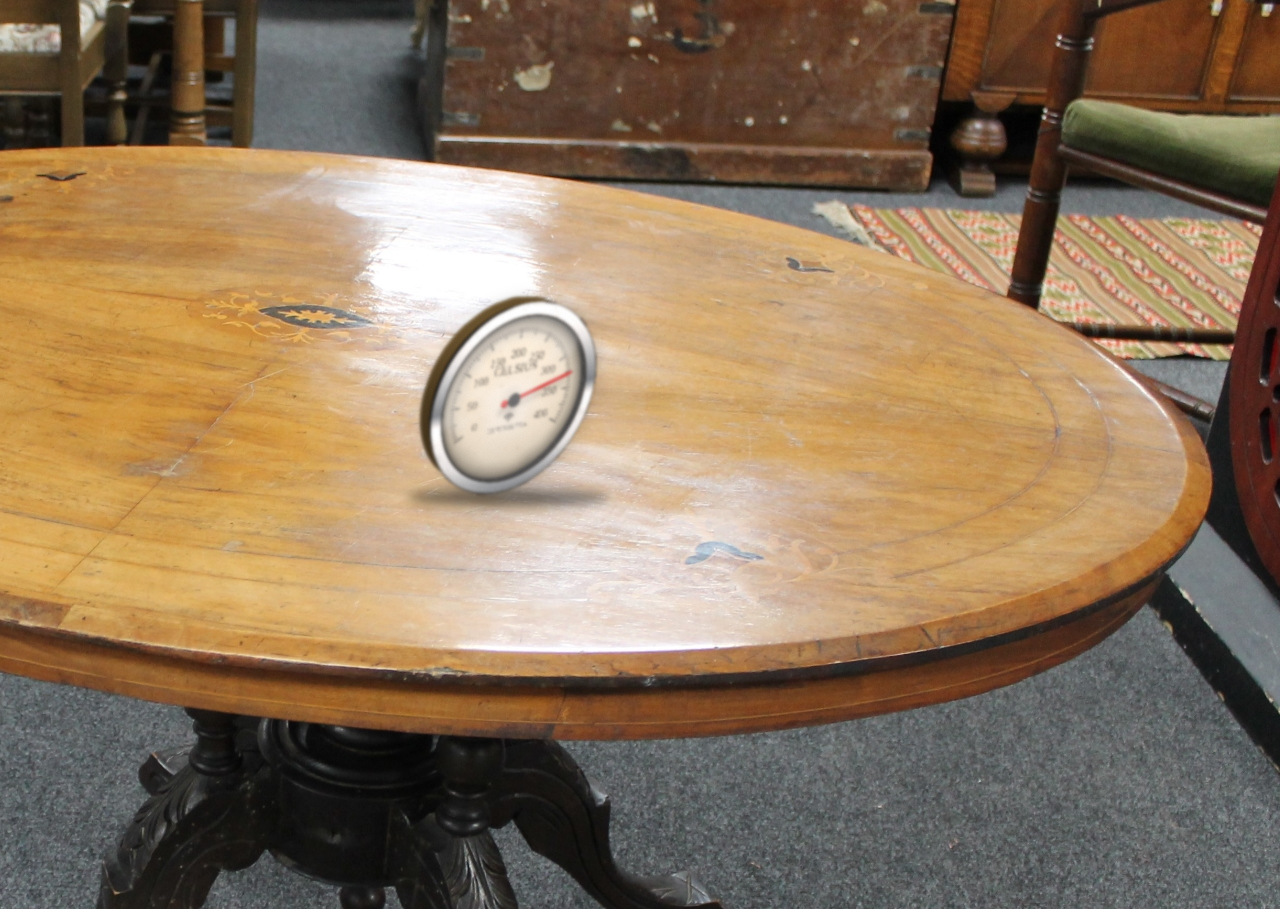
325 °C
